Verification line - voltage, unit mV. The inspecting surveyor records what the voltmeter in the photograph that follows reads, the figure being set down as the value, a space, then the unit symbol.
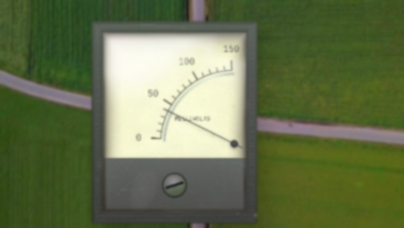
40 mV
